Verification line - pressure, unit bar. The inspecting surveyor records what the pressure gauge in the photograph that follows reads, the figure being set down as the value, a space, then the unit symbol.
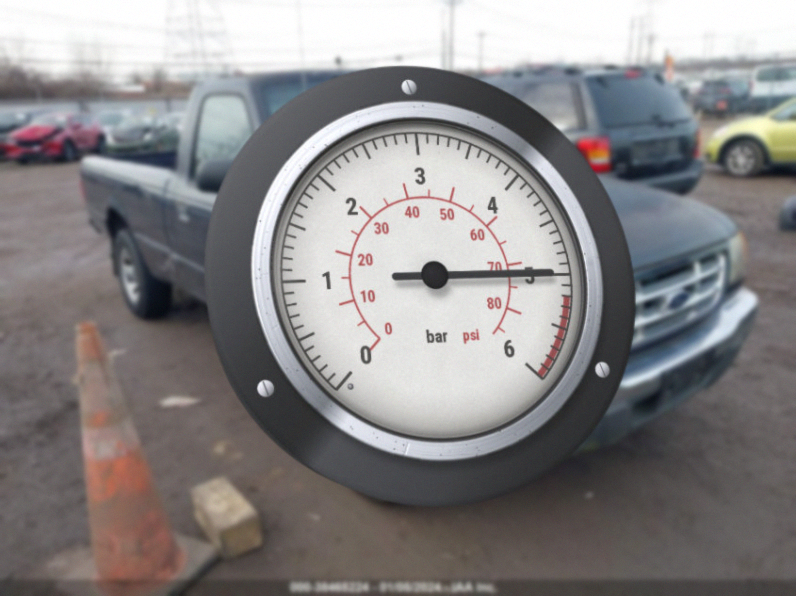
5 bar
